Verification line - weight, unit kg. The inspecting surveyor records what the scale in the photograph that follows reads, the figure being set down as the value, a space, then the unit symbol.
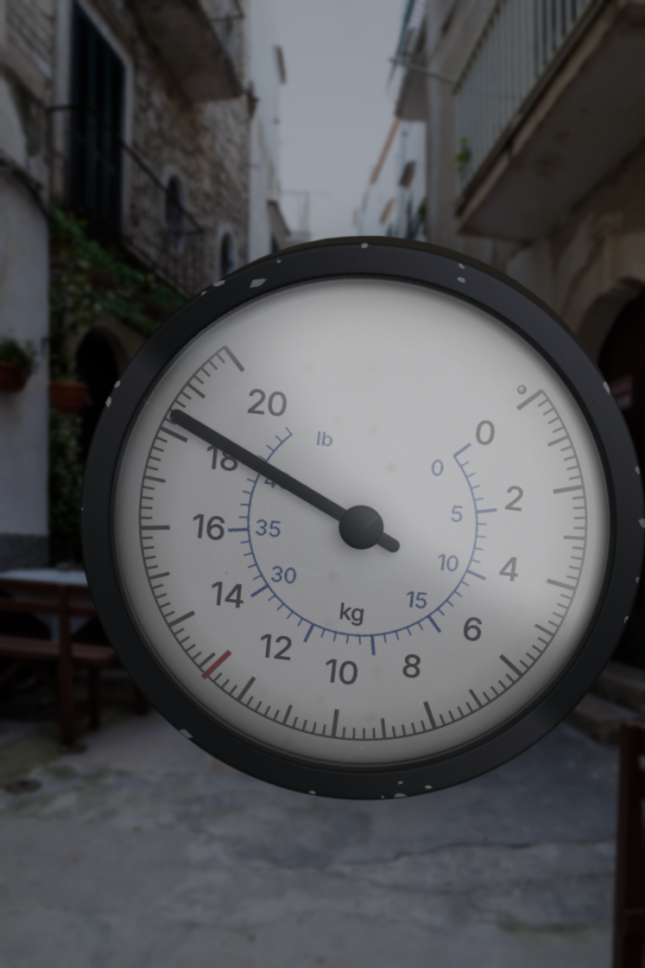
18.4 kg
